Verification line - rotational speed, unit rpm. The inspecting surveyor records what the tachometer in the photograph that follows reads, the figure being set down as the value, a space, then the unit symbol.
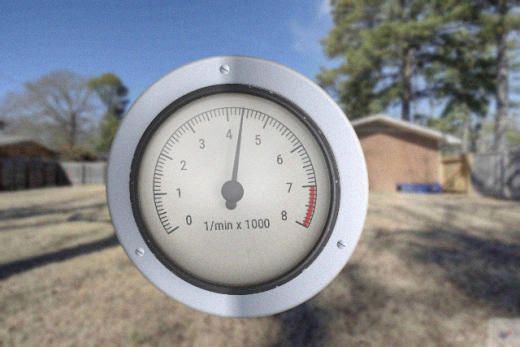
4400 rpm
